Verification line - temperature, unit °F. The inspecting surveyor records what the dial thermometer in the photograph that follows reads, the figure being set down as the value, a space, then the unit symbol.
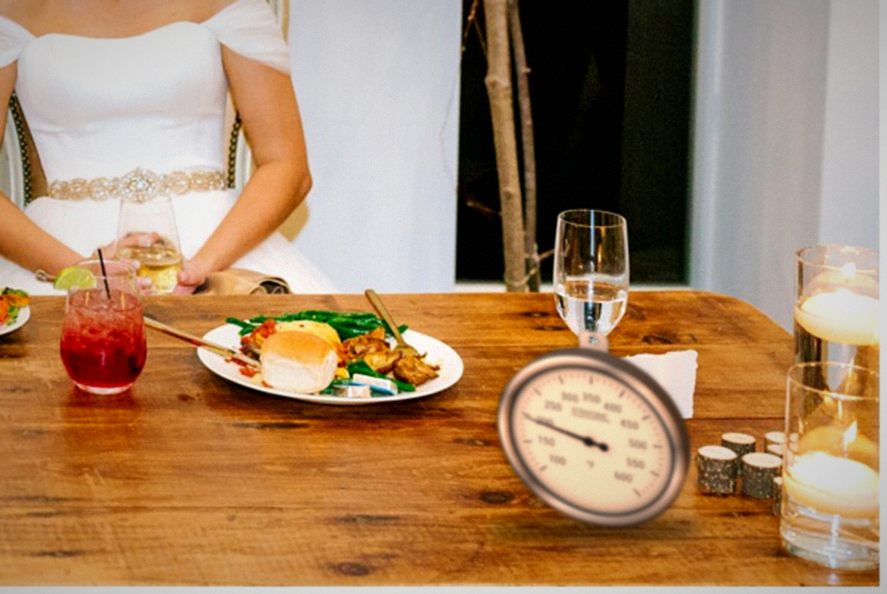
200 °F
